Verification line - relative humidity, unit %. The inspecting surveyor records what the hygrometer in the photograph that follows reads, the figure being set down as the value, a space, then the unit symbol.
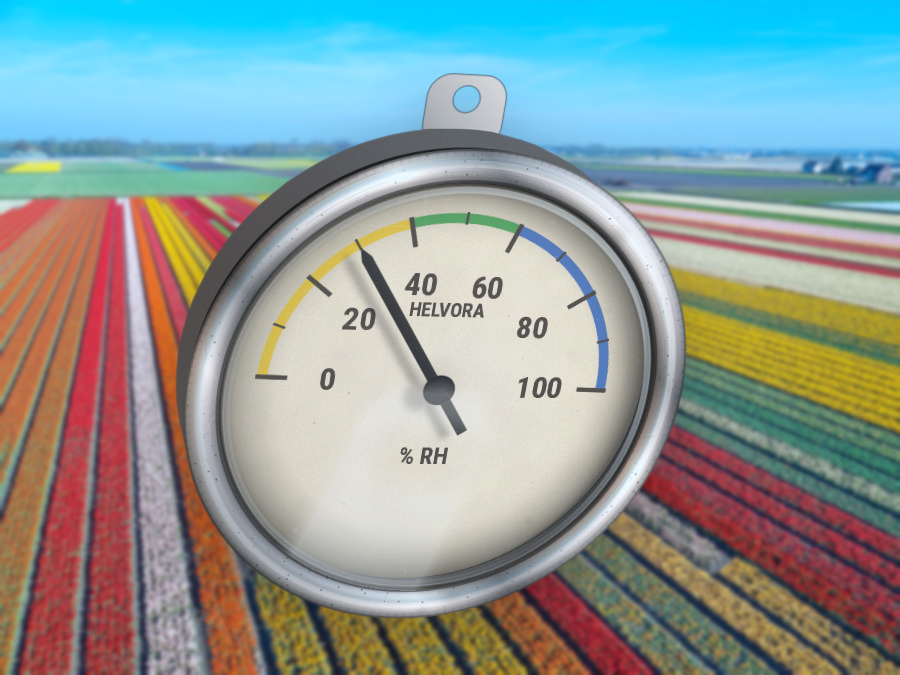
30 %
